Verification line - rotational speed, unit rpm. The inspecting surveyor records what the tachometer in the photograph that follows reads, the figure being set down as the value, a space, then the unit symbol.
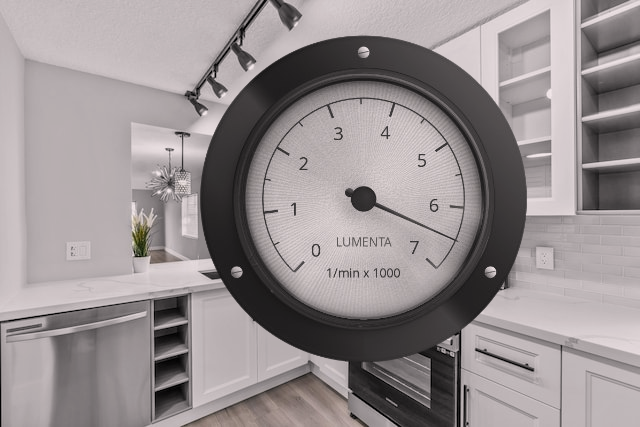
6500 rpm
